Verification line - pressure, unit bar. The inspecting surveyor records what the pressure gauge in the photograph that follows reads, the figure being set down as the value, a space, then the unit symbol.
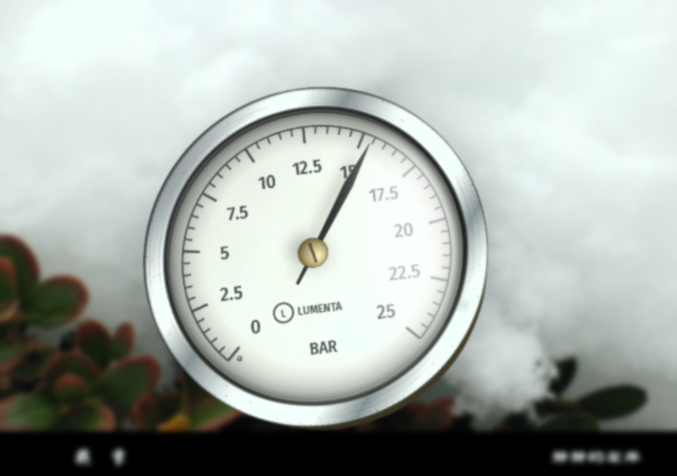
15.5 bar
